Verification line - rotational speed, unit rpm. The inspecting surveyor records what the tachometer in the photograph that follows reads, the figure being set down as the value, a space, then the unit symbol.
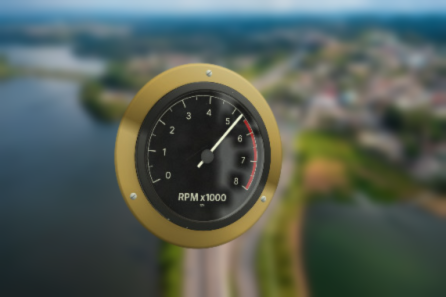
5250 rpm
